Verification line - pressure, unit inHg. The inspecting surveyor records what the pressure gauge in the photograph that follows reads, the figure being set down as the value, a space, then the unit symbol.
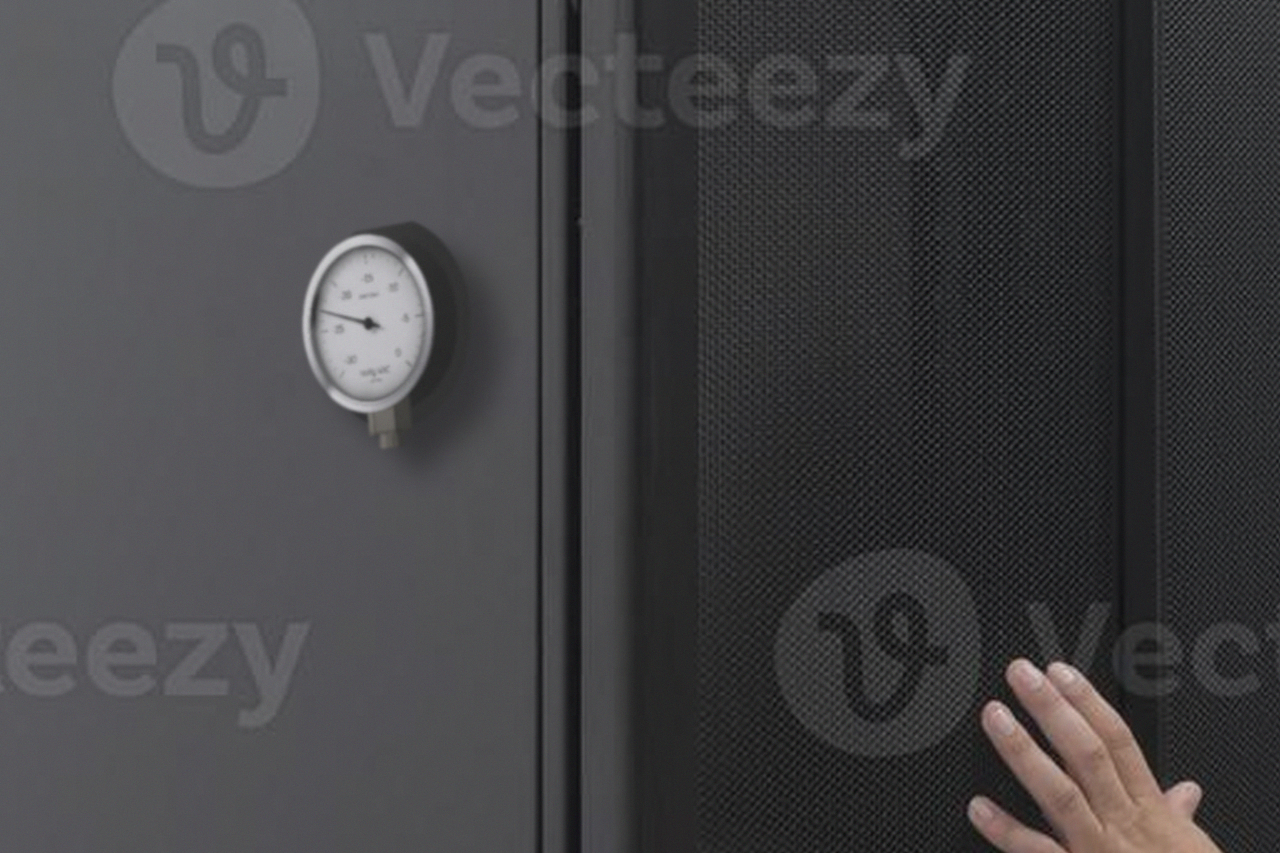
-23 inHg
